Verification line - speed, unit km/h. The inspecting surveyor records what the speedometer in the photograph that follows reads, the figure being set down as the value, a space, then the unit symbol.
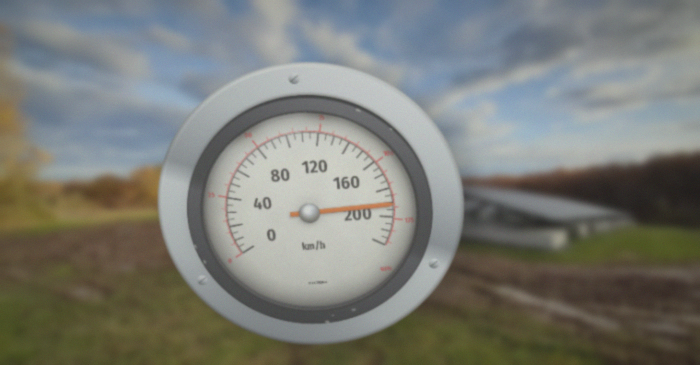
190 km/h
